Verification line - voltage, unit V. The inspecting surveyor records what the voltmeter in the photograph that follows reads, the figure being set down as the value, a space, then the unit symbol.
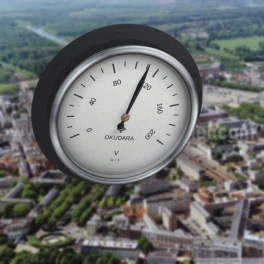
110 V
